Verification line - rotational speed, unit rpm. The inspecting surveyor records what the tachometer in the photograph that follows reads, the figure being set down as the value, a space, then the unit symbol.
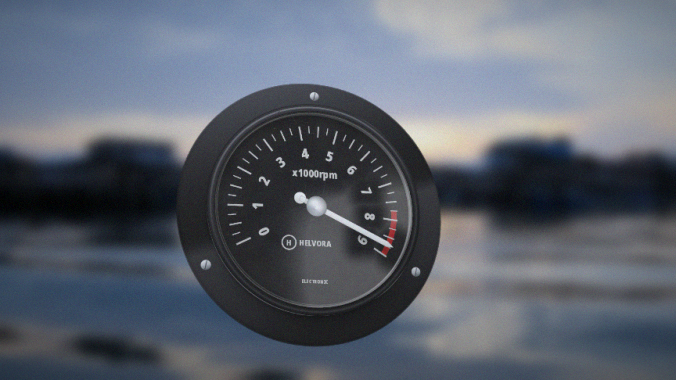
8750 rpm
